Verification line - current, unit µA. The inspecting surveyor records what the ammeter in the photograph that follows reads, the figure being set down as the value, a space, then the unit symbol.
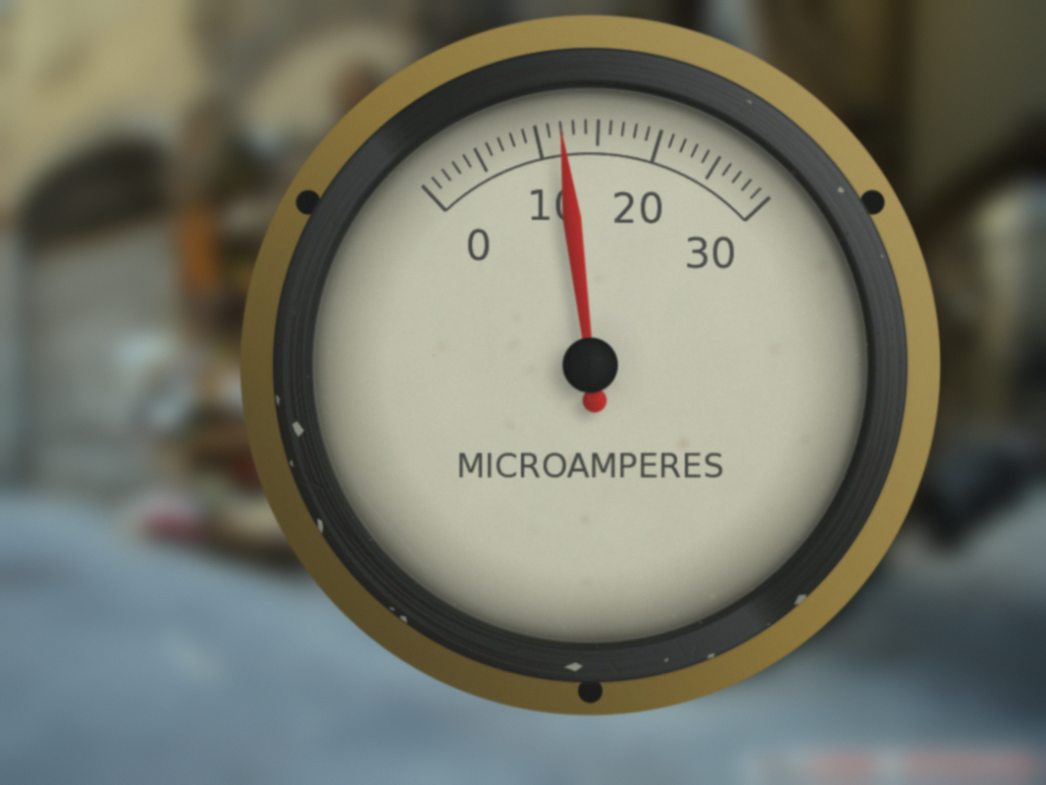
12 µA
